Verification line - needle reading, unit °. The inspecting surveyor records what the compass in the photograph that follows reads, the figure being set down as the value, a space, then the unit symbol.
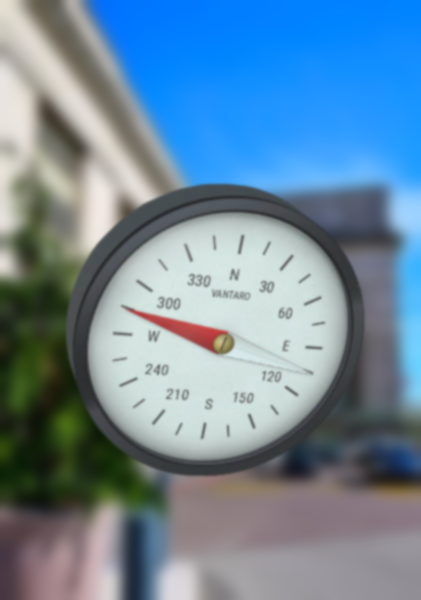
285 °
